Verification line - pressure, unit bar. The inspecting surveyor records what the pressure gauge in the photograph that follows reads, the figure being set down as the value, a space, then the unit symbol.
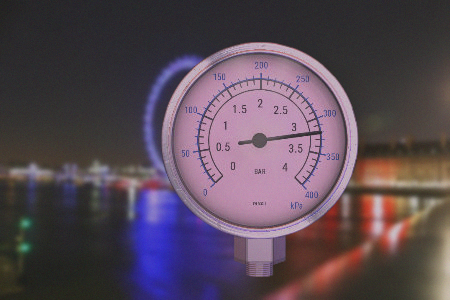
3.2 bar
